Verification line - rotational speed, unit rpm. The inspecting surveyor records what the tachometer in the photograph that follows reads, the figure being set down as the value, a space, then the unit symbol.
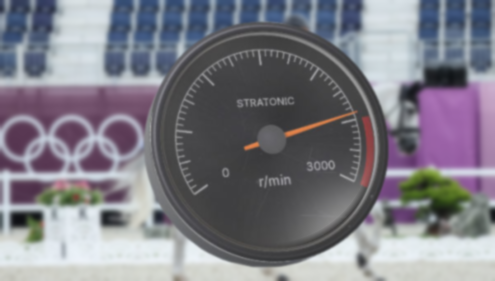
2450 rpm
